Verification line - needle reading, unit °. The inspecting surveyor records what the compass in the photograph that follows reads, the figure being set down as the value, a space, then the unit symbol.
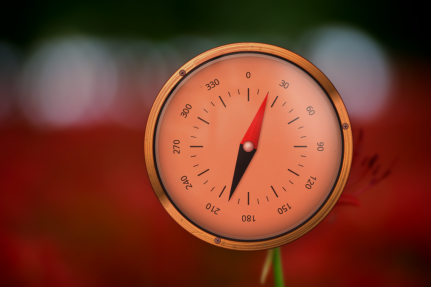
20 °
